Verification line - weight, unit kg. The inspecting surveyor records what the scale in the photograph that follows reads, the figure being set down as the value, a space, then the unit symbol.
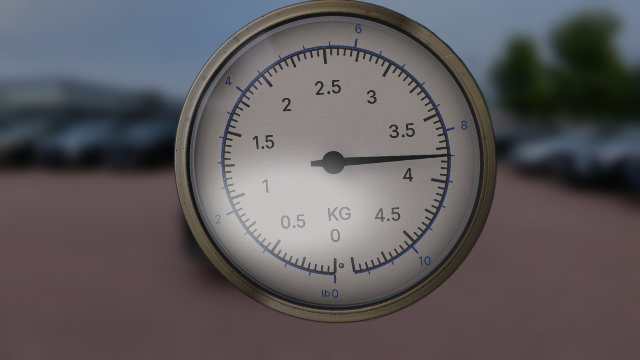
3.8 kg
